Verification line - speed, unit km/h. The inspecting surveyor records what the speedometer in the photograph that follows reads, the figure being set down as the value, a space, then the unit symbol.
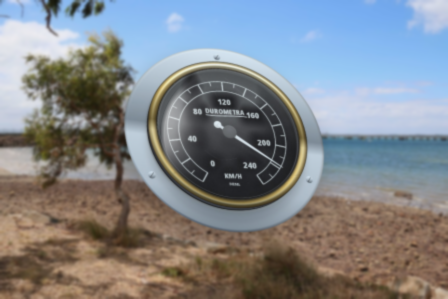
220 km/h
